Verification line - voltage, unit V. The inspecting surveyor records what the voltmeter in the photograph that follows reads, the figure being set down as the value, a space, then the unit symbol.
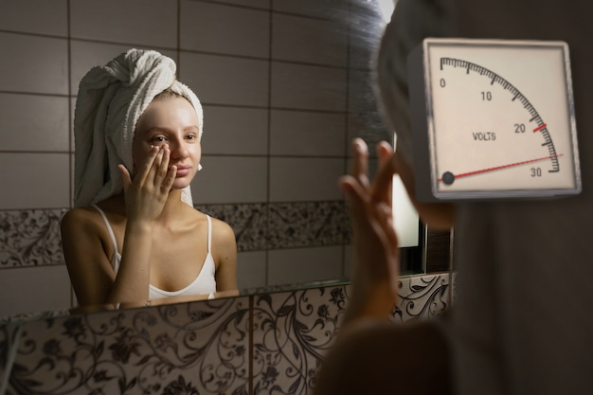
27.5 V
